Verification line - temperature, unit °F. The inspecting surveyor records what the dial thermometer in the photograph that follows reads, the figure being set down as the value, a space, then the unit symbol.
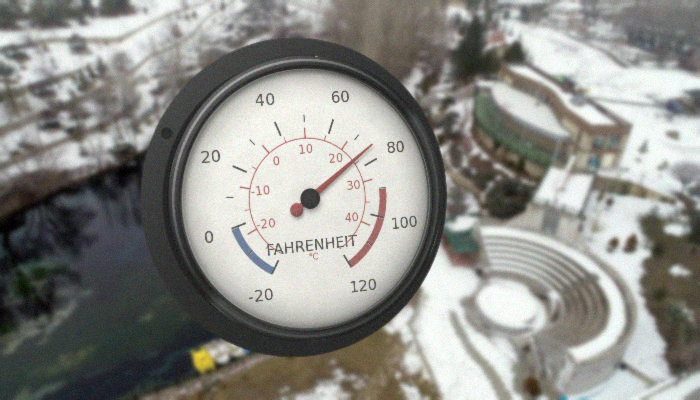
75 °F
